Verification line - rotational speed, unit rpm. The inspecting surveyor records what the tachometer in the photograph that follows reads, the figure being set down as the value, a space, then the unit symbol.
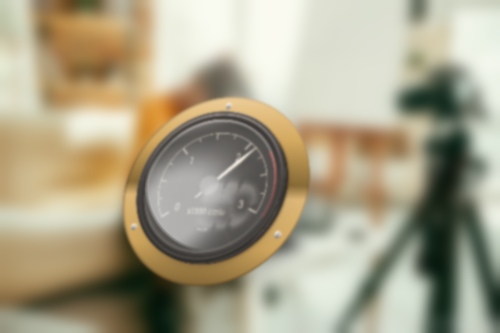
2125 rpm
